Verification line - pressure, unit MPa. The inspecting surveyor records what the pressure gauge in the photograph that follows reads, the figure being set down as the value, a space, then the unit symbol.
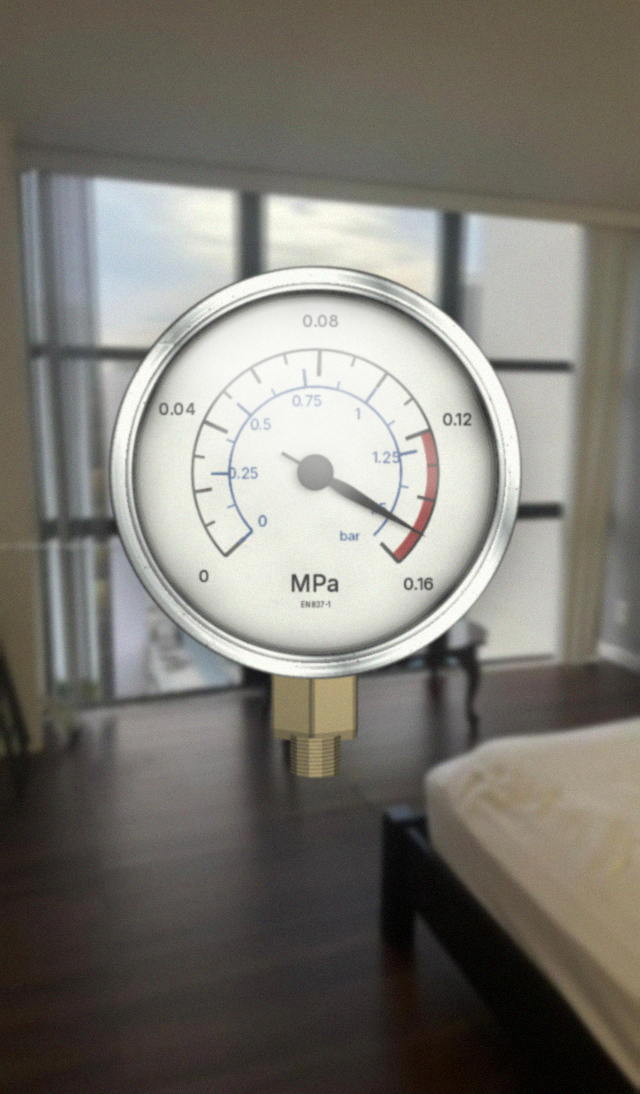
0.15 MPa
